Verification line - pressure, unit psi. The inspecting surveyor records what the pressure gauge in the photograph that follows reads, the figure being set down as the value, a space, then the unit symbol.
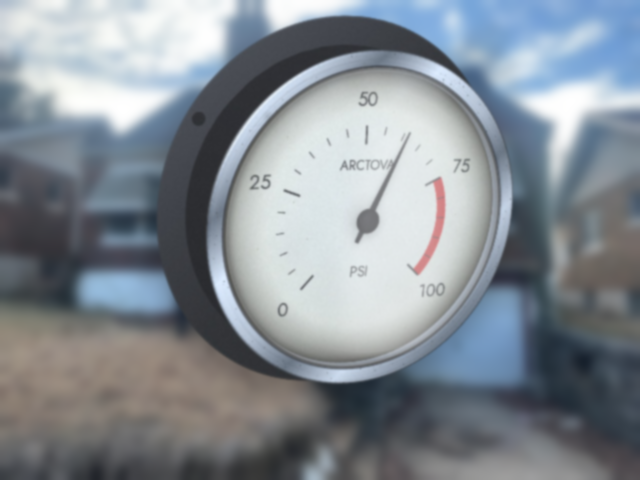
60 psi
